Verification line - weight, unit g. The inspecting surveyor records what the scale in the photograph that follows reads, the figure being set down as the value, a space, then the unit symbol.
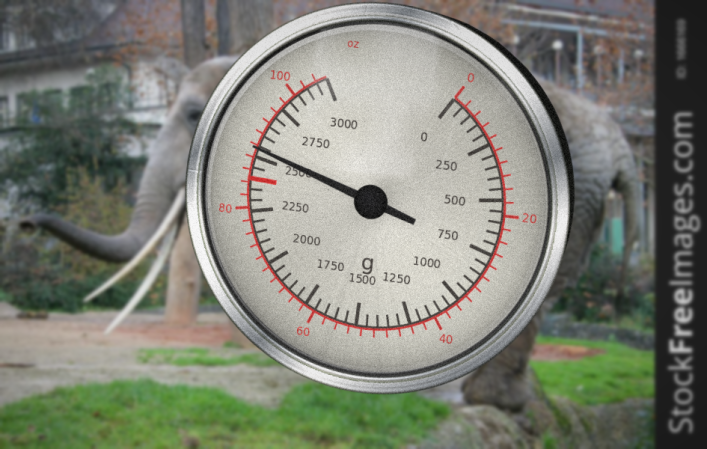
2550 g
